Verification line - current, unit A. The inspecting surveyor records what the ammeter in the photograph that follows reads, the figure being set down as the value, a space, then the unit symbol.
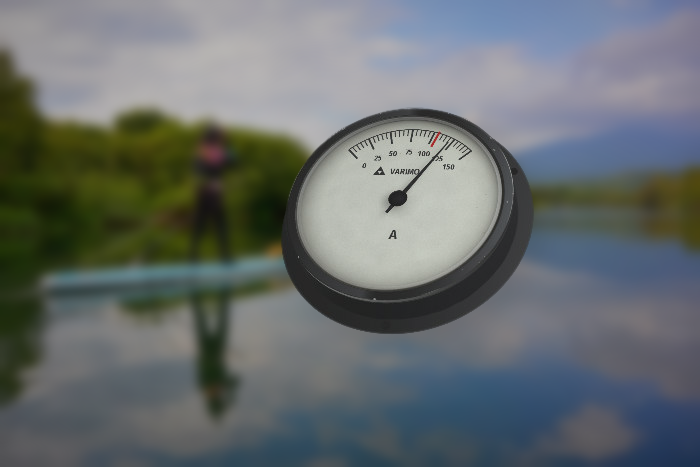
125 A
